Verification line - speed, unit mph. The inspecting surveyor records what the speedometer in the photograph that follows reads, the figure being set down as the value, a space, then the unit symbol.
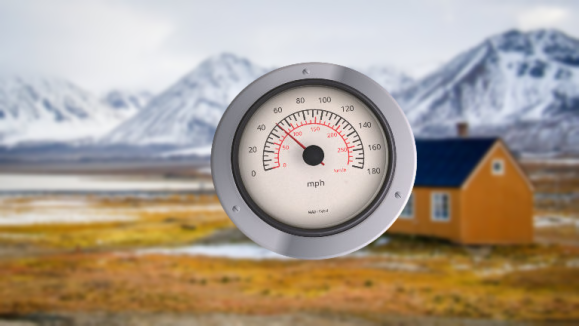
50 mph
